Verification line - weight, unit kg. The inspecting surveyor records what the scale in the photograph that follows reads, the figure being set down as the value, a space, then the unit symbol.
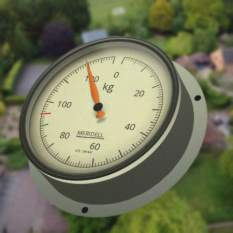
120 kg
